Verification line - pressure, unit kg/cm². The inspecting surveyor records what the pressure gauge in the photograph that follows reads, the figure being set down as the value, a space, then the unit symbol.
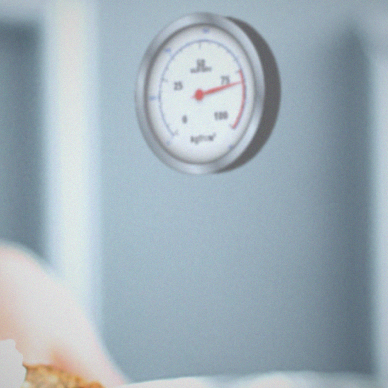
80 kg/cm²
